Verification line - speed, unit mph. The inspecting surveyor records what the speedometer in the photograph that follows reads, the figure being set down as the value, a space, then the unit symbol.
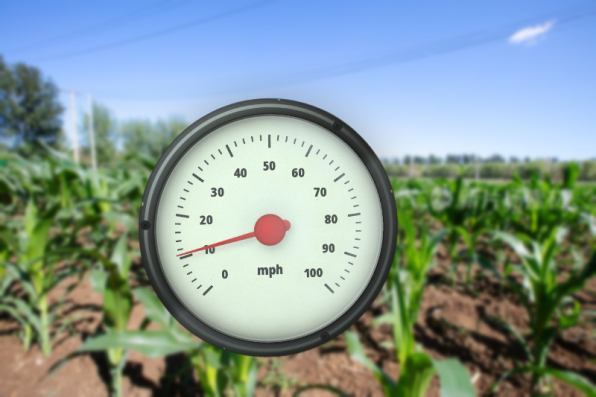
11 mph
